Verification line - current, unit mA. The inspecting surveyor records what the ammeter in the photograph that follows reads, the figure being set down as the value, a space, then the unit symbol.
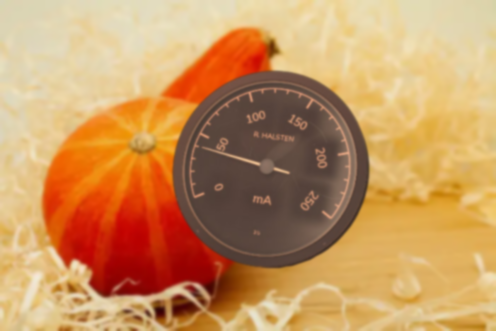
40 mA
